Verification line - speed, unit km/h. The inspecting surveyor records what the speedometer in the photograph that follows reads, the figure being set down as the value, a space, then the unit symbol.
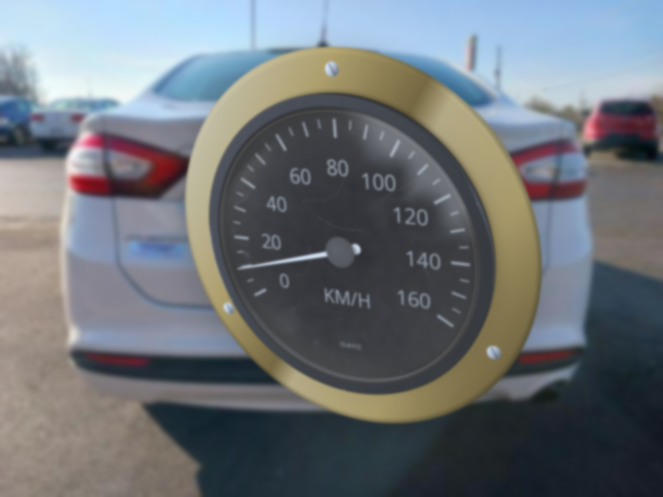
10 km/h
